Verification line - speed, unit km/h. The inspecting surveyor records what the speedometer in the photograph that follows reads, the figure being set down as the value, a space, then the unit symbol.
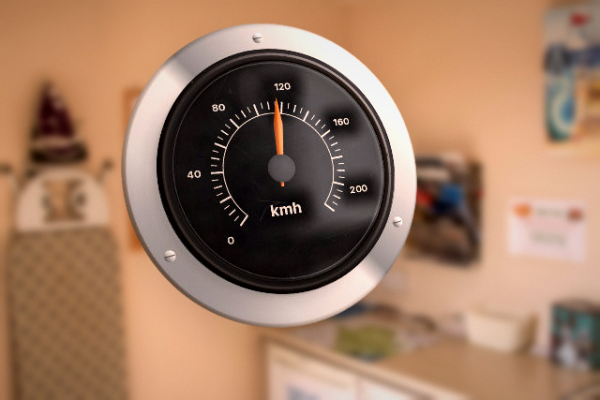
115 km/h
